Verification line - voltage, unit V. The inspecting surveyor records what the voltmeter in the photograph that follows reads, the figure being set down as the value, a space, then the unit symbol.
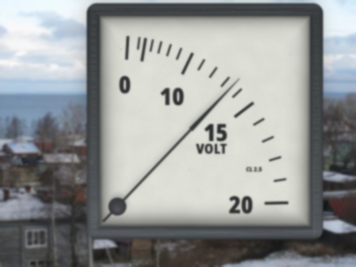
13.5 V
